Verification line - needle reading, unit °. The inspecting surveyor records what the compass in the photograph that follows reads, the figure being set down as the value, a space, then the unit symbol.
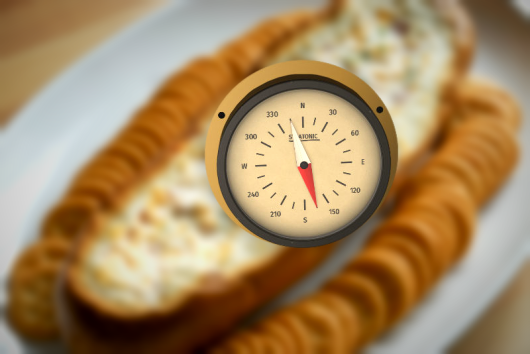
165 °
